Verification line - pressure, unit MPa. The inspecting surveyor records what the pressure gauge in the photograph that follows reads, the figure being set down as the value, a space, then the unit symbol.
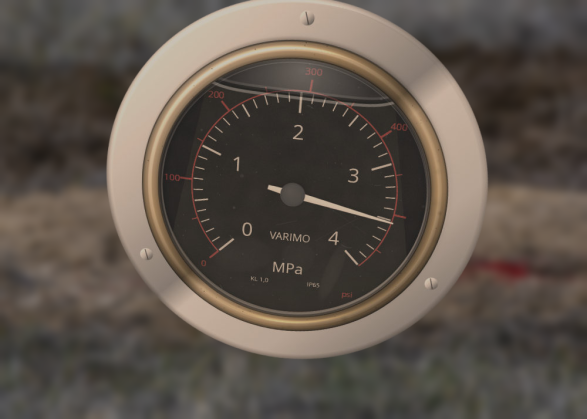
3.5 MPa
